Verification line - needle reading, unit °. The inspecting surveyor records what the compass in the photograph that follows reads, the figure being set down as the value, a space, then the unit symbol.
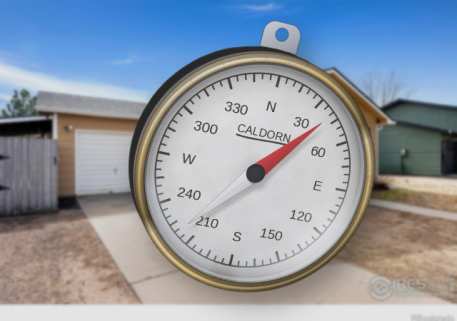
40 °
